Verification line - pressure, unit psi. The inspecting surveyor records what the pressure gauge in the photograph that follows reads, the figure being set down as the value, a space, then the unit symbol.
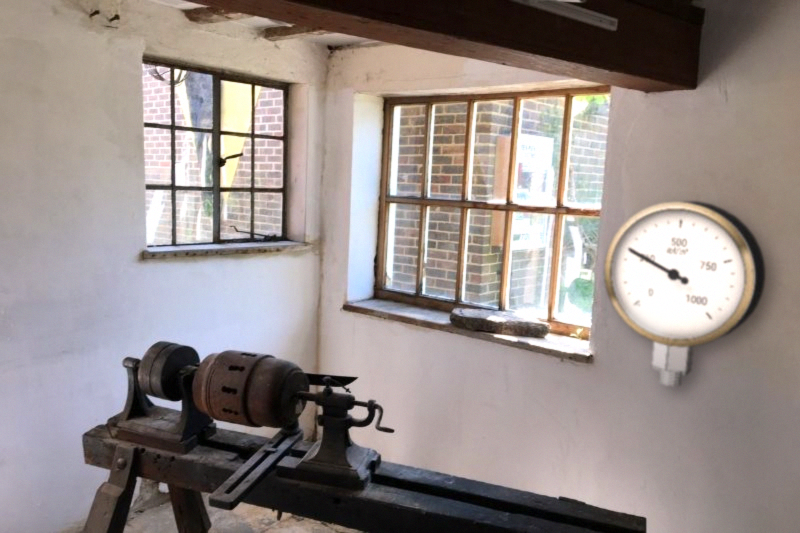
250 psi
